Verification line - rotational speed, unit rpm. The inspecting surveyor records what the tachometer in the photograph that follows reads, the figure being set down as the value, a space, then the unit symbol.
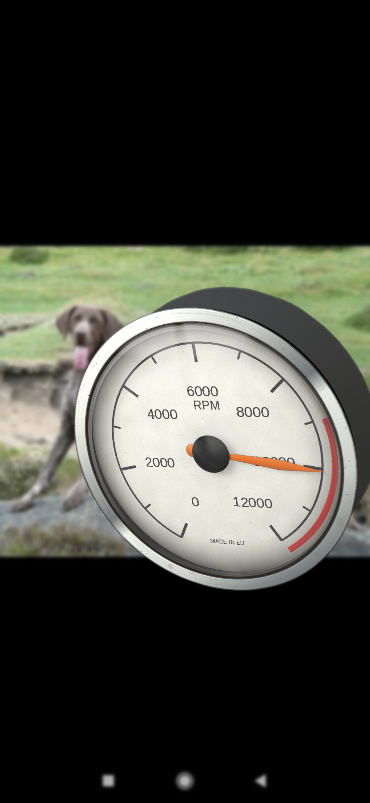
10000 rpm
